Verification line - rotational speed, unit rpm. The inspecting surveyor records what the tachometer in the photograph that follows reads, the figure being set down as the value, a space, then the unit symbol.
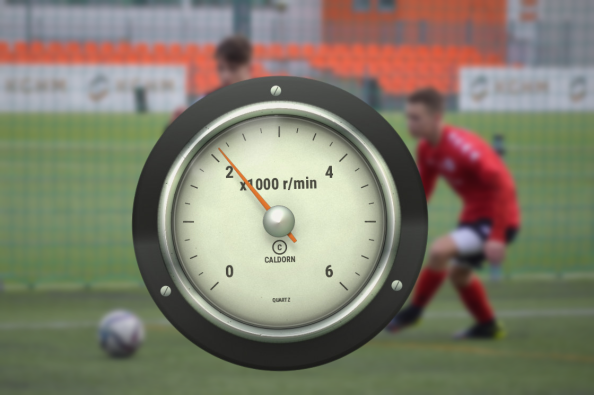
2125 rpm
